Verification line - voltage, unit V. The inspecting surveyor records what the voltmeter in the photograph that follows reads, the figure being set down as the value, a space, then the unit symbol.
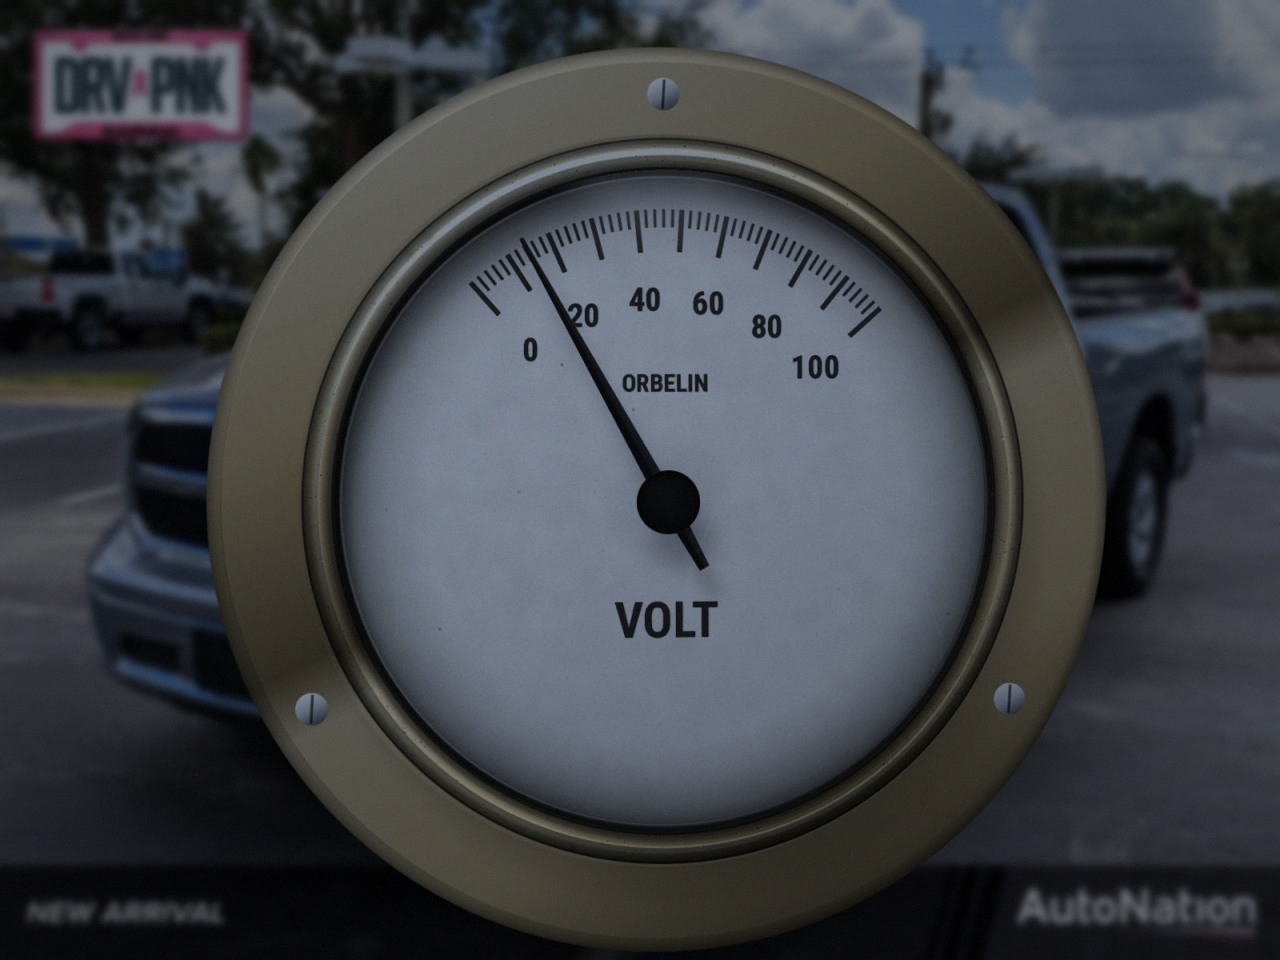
14 V
